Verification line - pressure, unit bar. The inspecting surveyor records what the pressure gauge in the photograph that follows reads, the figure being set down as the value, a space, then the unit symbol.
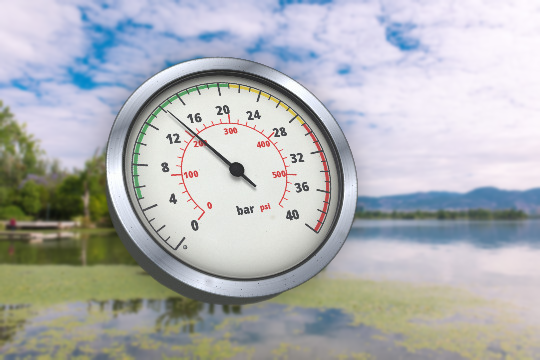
14 bar
